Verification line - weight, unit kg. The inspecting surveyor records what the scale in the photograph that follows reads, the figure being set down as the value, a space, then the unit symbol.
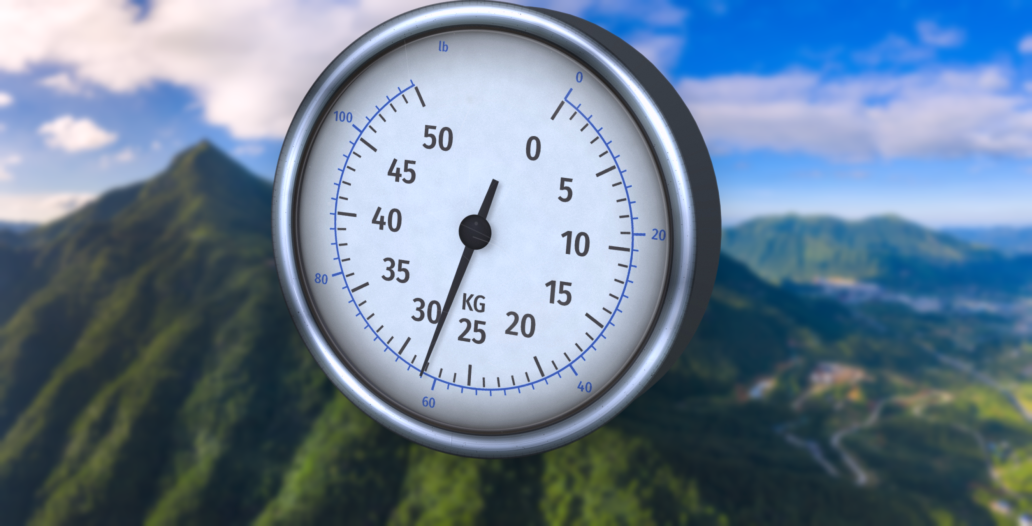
28 kg
